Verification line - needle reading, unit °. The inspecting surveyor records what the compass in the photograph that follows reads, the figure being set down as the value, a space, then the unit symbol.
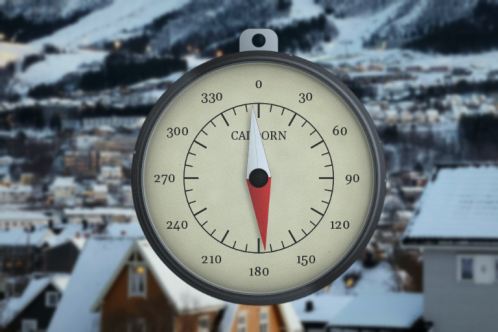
175 °
